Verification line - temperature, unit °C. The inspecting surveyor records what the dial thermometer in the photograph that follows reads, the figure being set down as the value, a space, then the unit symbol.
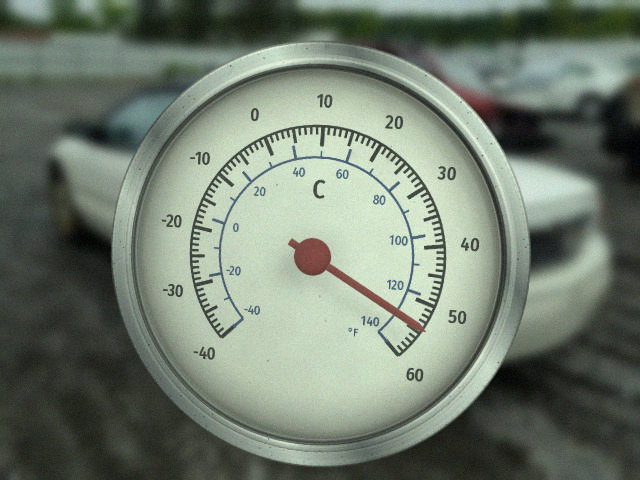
54 °C
